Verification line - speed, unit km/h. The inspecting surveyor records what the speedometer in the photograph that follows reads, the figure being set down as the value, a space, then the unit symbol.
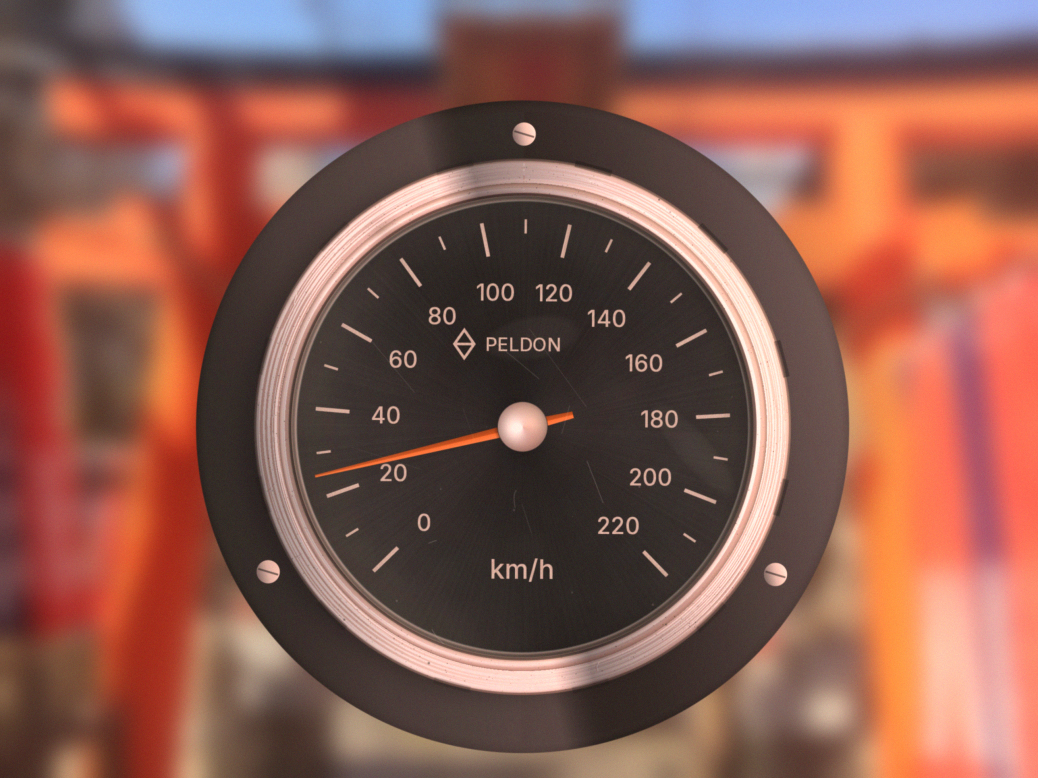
25 km/h
